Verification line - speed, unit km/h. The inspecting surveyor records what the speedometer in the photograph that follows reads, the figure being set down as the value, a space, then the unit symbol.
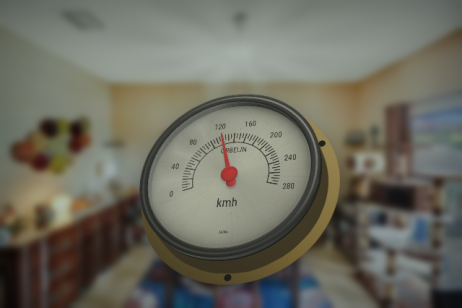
120 km/h
